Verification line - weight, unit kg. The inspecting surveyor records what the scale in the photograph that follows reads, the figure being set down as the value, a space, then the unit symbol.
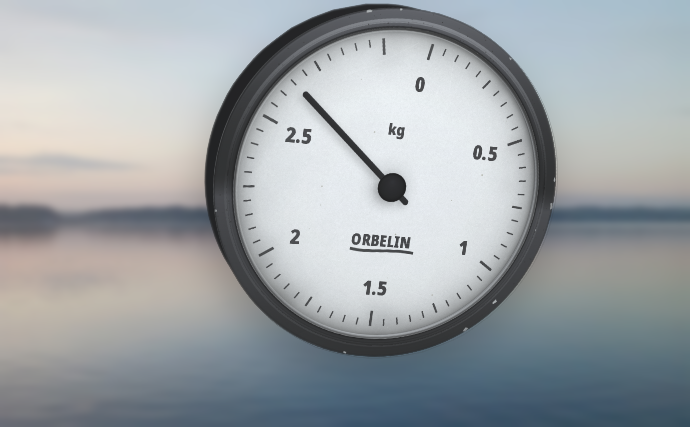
2.65 kg
